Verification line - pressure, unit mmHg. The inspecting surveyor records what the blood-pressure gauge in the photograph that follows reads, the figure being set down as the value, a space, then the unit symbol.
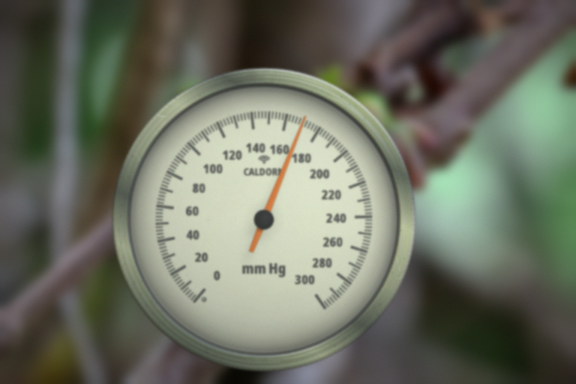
170 mmHg
